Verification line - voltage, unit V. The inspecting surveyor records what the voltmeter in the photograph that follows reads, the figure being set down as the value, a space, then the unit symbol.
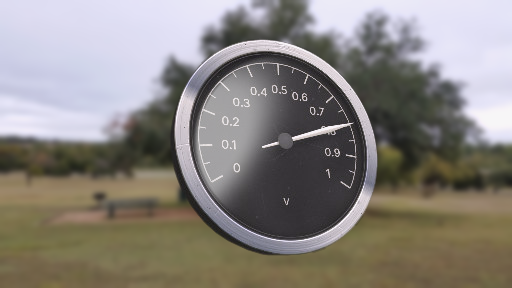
0.8 V
